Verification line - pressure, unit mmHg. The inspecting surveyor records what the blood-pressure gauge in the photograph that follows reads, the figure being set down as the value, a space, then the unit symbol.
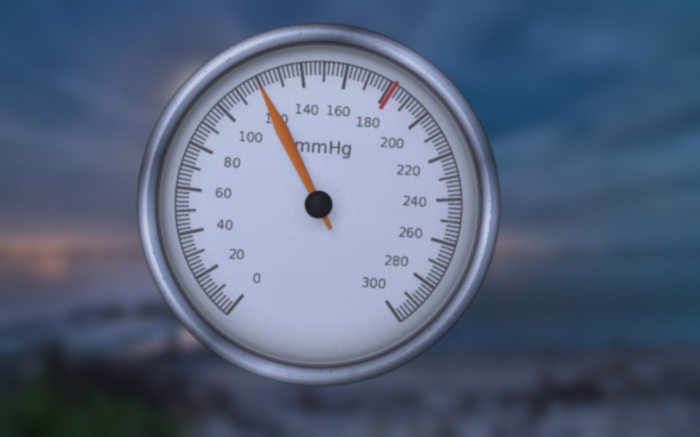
120 mmHg
